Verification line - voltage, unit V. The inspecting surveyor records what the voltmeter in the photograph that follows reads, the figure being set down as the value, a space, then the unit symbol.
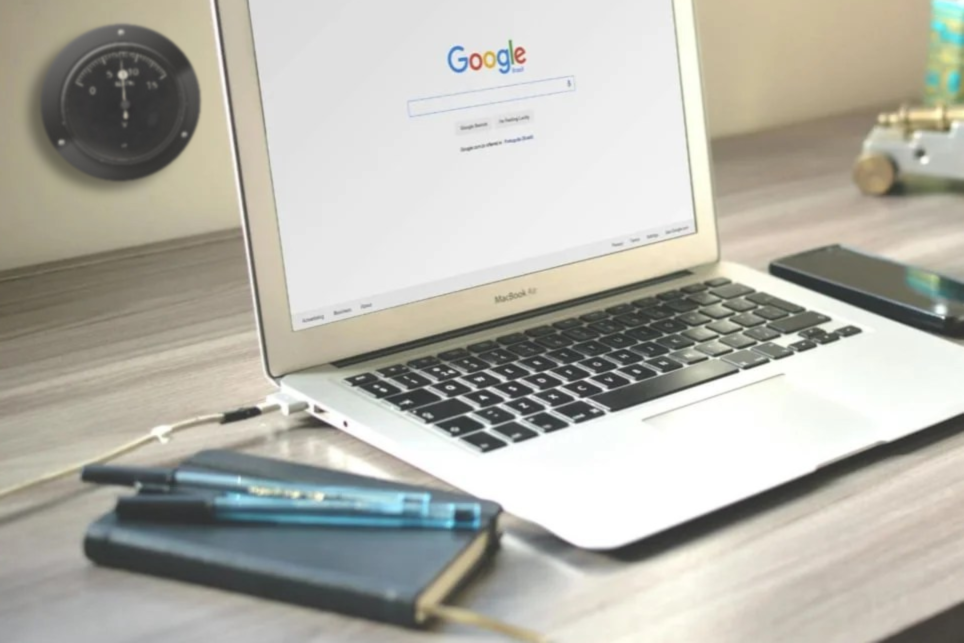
7.5 V
